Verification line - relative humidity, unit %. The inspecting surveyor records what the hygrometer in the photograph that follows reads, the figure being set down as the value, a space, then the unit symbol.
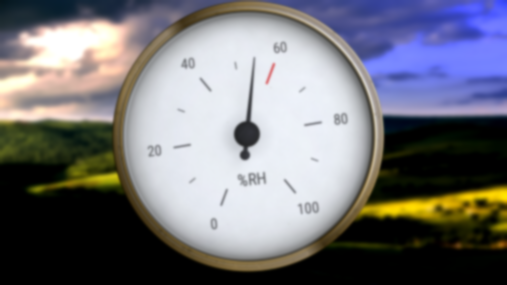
55 %
